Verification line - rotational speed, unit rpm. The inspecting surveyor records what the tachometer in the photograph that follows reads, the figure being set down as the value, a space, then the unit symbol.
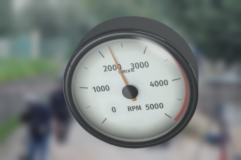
2250 rpm
